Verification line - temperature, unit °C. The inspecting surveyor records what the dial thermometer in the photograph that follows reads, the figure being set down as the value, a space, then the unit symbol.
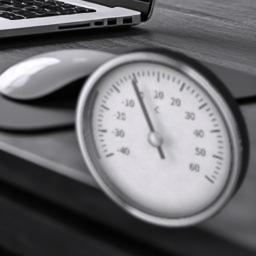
0 °C
